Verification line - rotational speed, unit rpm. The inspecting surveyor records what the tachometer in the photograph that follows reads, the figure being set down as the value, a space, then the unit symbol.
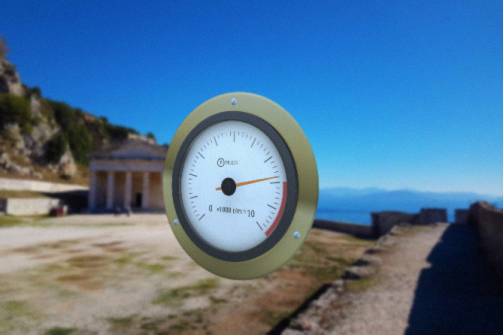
7800 rpm
